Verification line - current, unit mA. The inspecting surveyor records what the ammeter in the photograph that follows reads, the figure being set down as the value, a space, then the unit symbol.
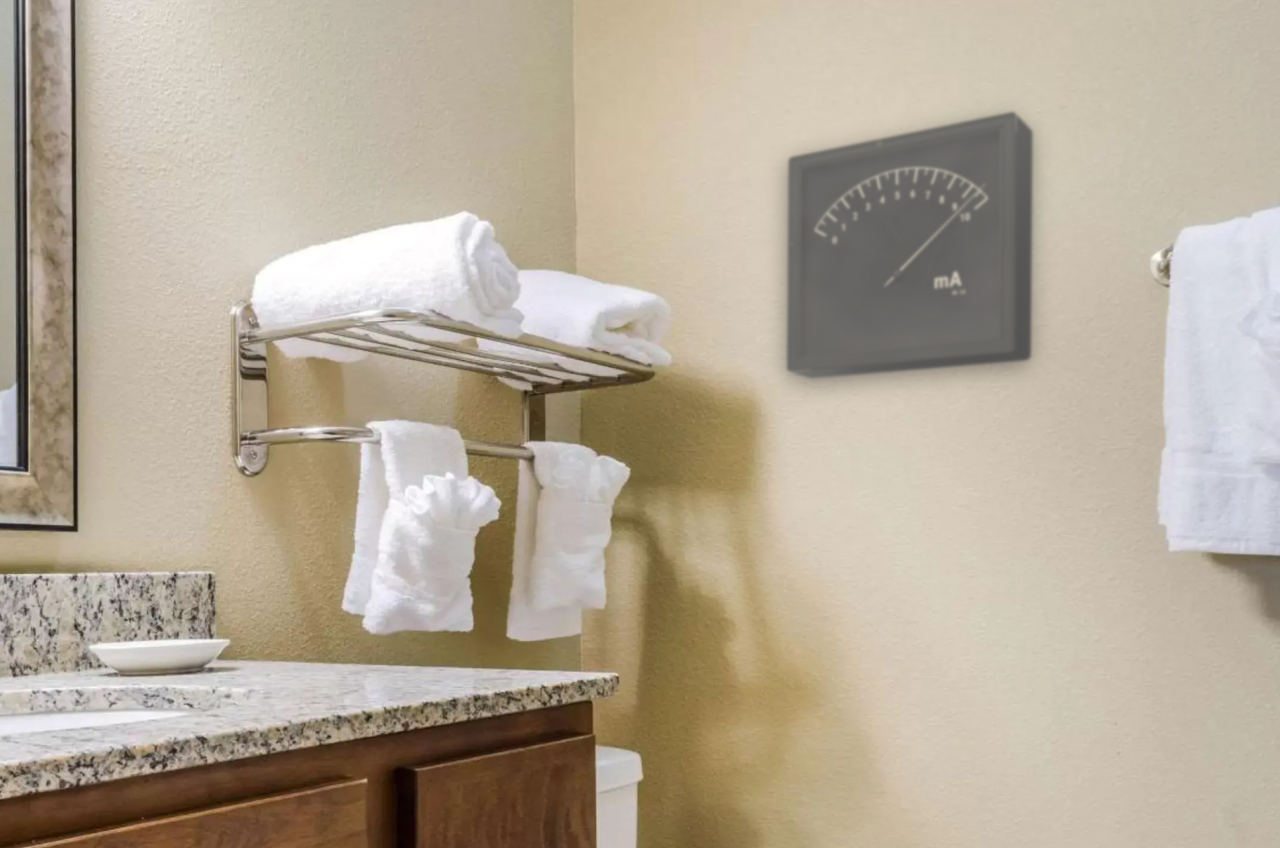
9.5 mA
